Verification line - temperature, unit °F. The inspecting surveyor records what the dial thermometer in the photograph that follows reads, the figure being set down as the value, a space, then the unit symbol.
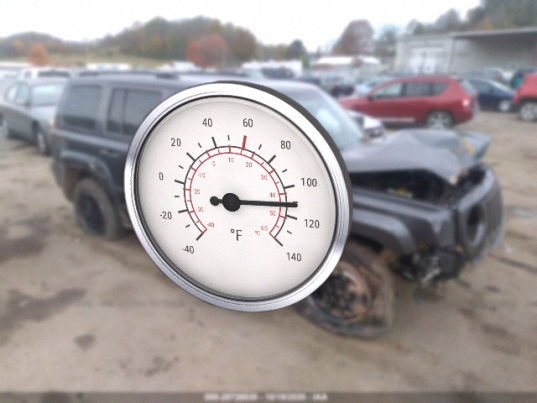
110 °F
